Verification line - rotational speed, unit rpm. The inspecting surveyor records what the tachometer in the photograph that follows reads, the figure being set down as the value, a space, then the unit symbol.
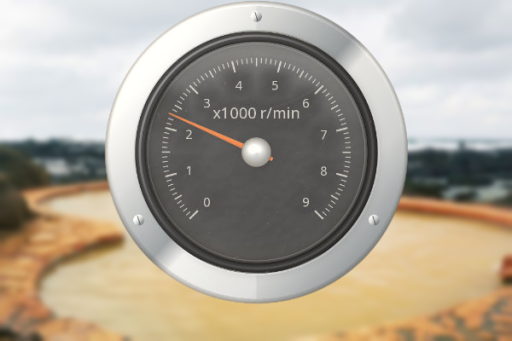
2300 rpm
